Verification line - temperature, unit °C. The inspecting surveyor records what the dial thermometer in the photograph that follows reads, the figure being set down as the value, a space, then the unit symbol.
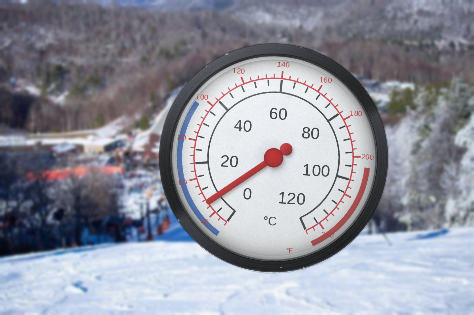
8 °C
